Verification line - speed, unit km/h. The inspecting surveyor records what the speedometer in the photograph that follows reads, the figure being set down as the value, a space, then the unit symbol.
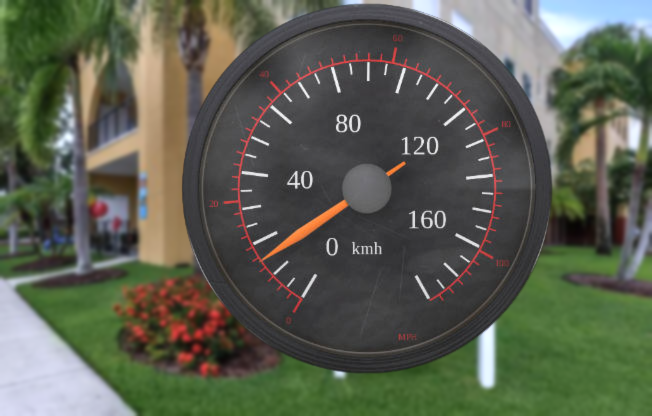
15 km/h
